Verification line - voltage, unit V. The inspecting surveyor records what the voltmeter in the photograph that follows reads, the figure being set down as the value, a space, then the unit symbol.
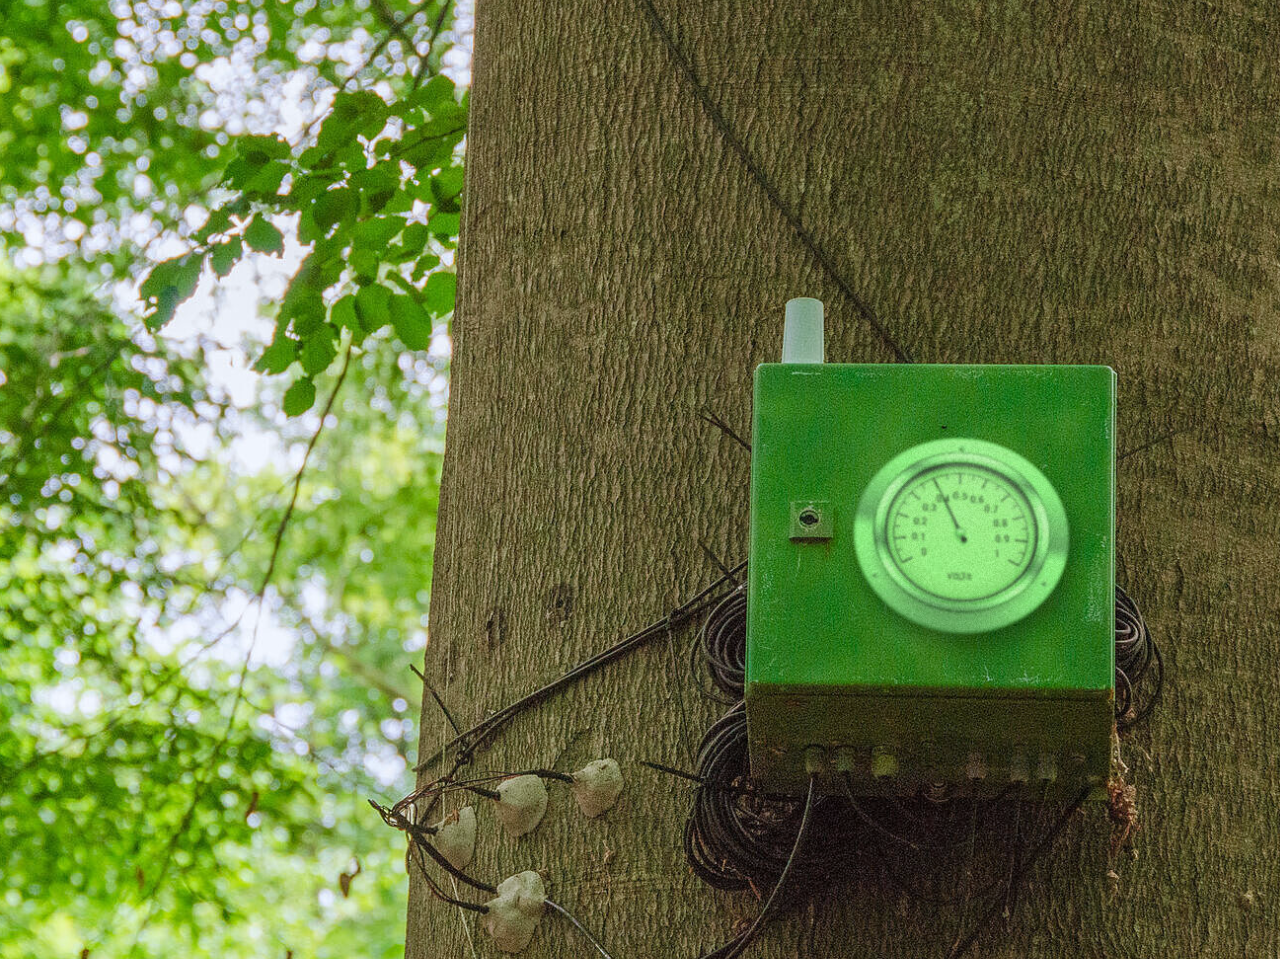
0.4 V
